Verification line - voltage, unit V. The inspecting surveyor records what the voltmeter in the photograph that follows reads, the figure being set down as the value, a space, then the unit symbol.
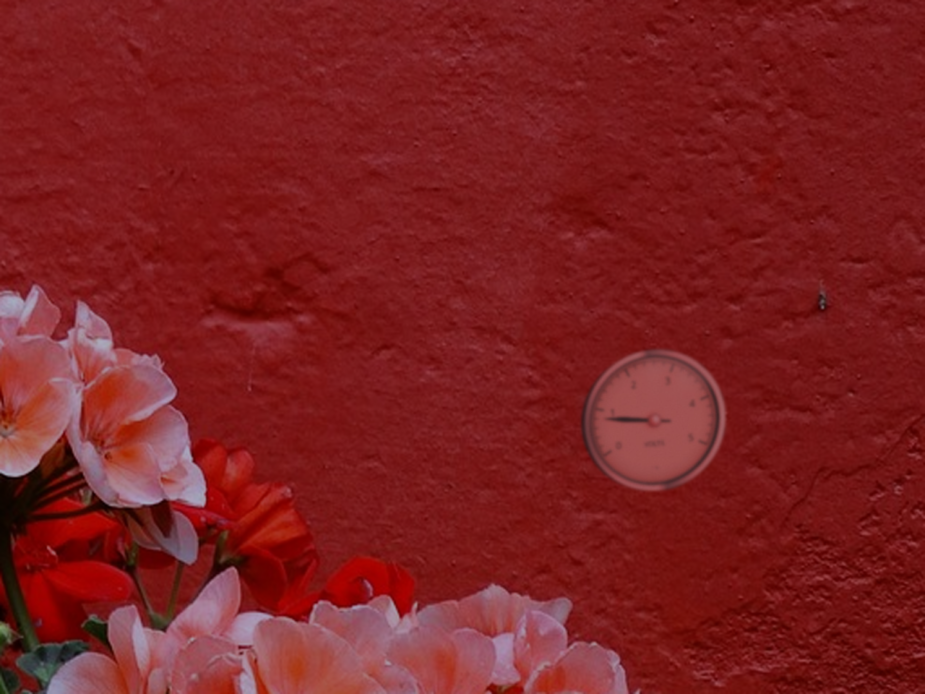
0.8 V
